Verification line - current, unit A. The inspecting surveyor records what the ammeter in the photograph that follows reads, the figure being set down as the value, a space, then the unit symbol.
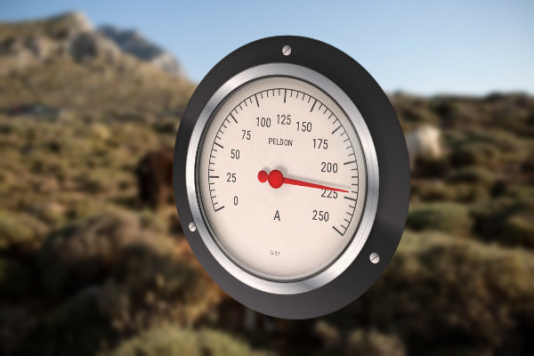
220 A
